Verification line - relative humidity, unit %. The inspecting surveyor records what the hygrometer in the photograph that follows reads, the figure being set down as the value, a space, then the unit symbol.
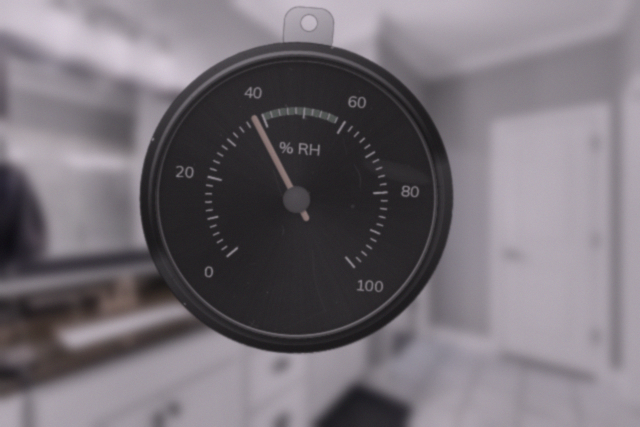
38 %
